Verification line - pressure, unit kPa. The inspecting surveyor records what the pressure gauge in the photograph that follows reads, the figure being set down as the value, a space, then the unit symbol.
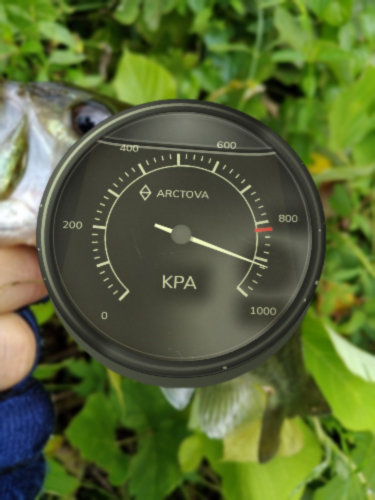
920 kPa
